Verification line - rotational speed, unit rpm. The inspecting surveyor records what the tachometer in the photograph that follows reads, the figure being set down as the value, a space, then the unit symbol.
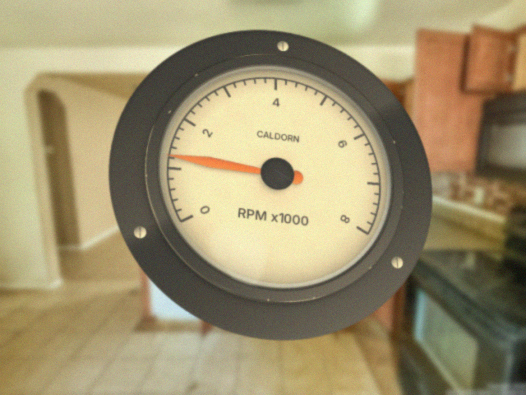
1200 rpm
